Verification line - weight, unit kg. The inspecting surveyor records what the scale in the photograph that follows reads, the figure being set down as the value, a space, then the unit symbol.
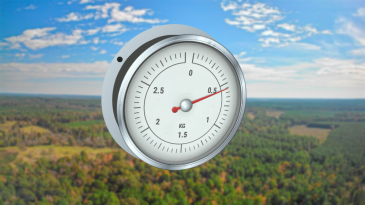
0.55 kg
